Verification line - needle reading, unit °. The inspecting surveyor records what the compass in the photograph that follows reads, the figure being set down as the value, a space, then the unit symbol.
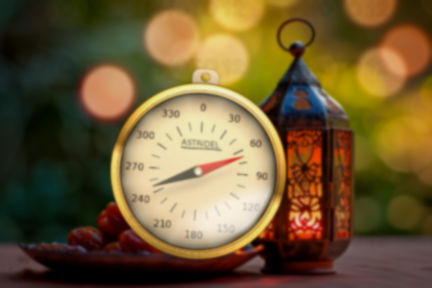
67.5 °
